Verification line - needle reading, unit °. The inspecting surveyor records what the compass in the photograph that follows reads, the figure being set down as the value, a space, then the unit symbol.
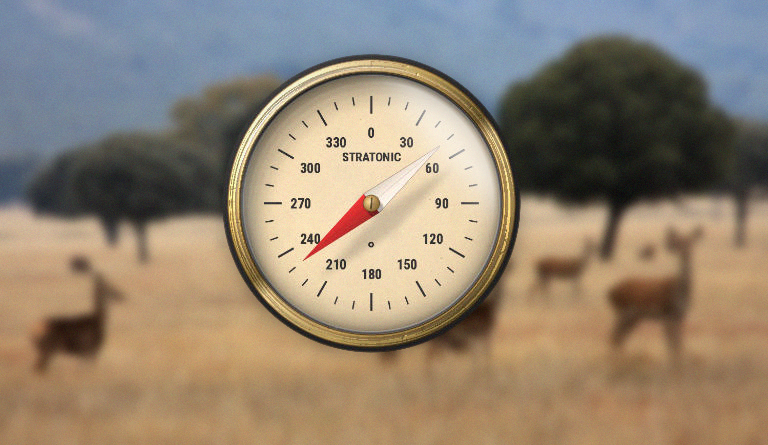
230 °
